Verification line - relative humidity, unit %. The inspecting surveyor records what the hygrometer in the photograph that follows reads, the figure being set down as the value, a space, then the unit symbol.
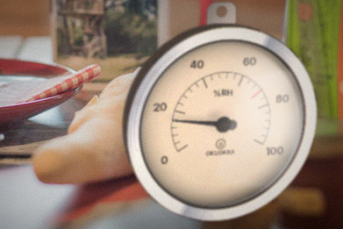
16 %
